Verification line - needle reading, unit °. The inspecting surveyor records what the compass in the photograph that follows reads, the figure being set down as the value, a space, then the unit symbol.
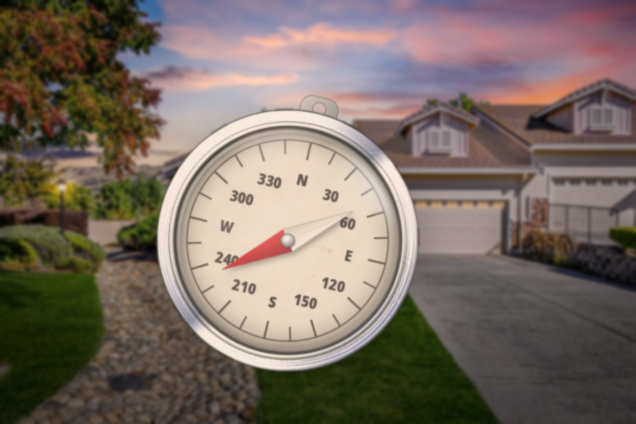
232.5 °
